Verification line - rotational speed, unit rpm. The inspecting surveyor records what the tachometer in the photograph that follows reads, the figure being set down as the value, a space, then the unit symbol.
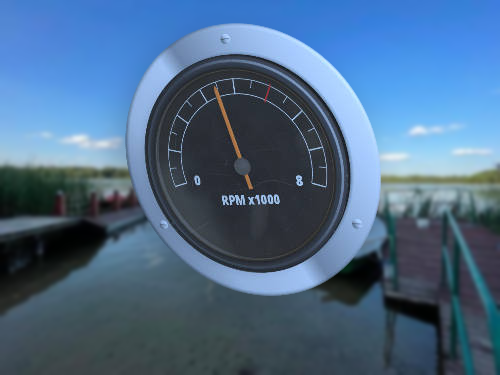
3500 rpm
